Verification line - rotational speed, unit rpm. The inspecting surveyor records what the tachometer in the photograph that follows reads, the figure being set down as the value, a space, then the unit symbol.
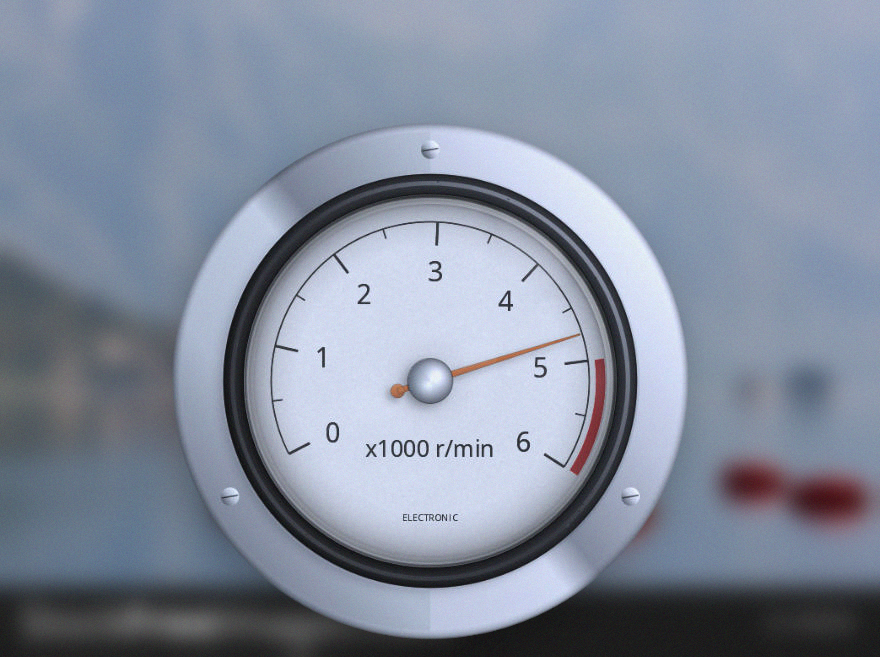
4750 rpm
